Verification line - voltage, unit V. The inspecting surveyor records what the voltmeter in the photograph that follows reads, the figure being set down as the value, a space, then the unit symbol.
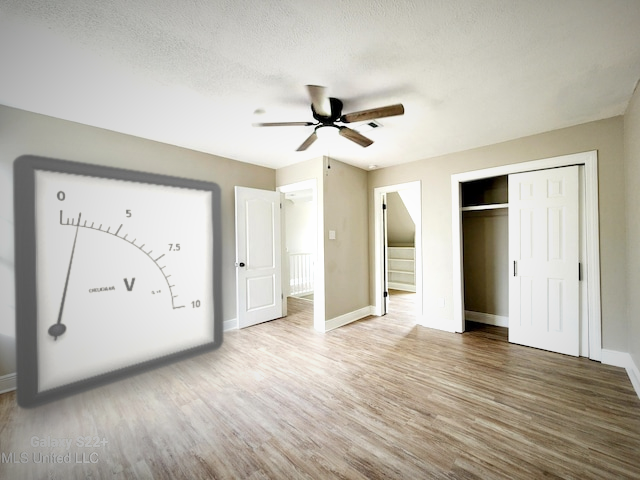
2.5 V
